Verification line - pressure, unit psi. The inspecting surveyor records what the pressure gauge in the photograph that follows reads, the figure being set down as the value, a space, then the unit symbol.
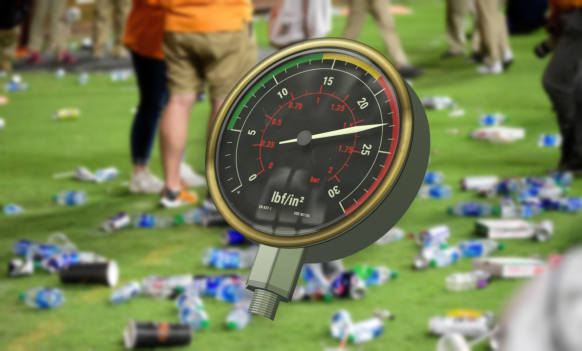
23 psi
